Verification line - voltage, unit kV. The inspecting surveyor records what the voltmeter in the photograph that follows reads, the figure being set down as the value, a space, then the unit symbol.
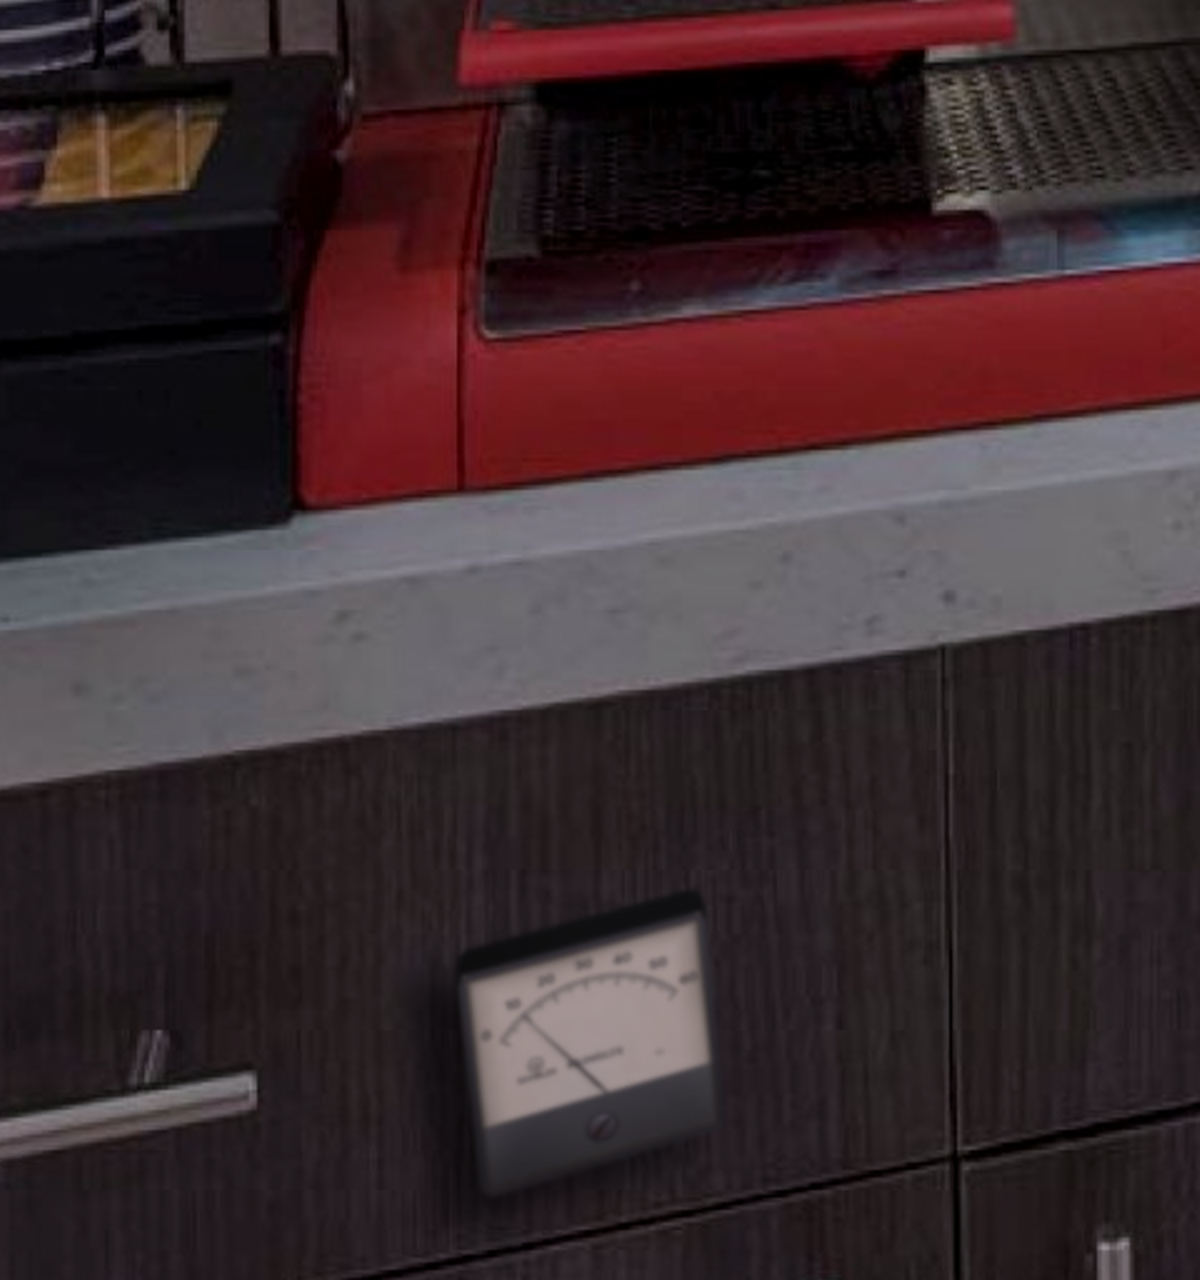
10 kV
